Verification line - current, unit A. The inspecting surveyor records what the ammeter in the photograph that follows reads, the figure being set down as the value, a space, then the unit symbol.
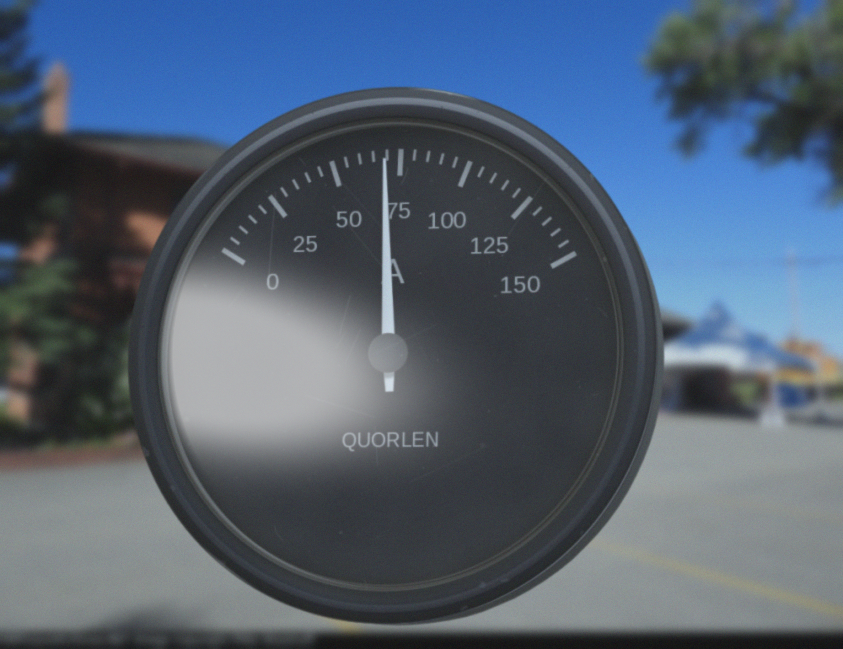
70 A
